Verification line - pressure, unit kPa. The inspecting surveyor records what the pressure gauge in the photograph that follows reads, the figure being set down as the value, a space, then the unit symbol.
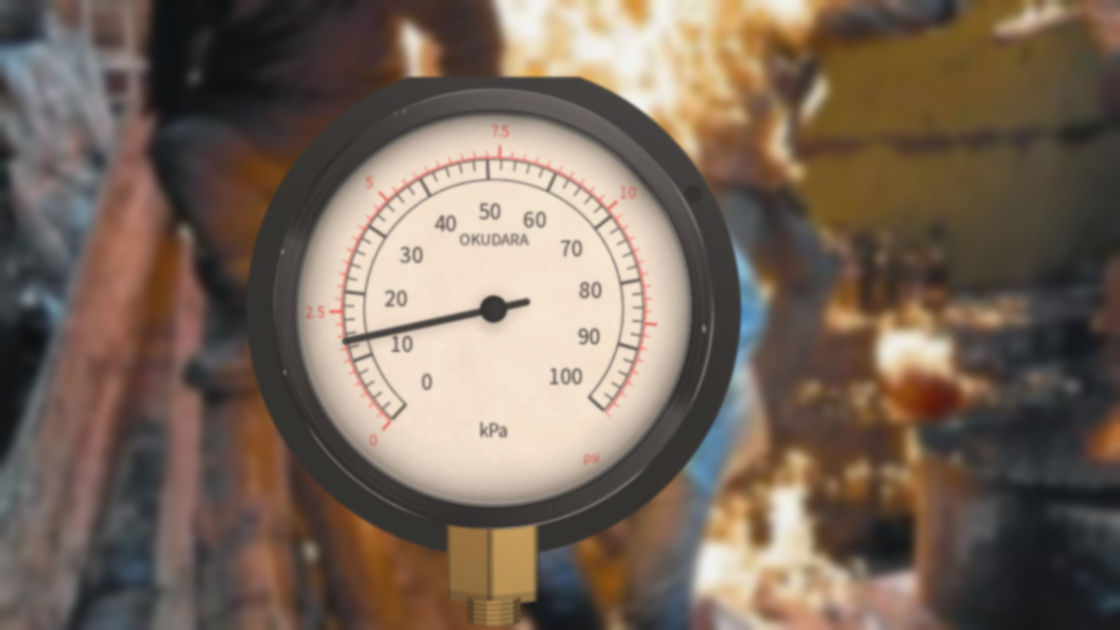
13 kPa
